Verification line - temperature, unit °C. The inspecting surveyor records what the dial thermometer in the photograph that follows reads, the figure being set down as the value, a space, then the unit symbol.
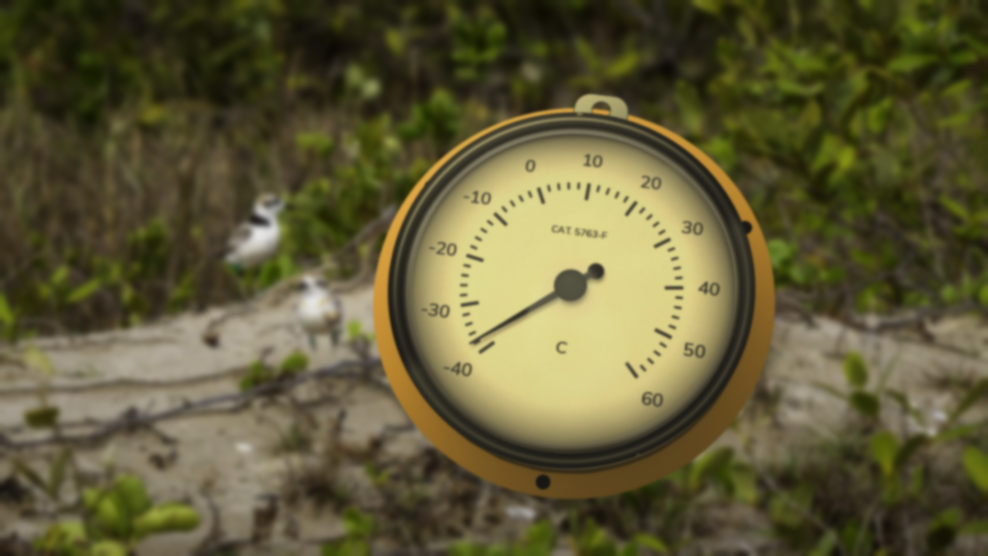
-38 °C
